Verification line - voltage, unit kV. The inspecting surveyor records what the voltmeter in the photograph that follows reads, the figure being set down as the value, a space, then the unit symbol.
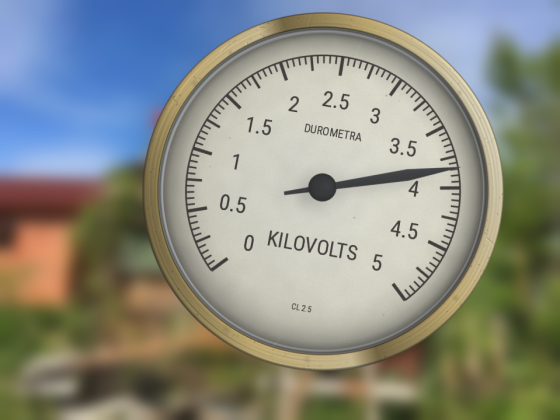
3.85 kV
